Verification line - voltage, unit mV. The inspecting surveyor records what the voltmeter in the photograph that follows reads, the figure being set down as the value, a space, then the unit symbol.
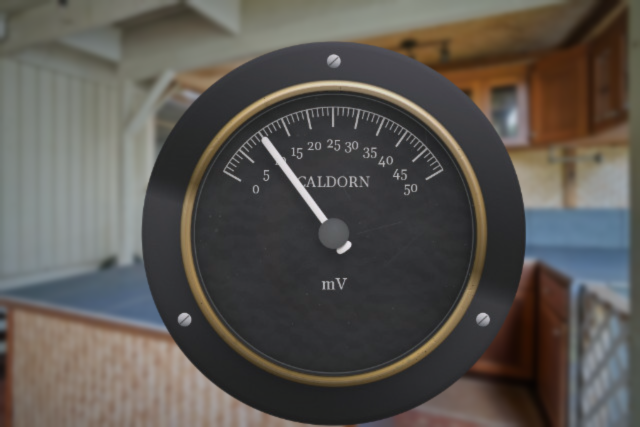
10 mV
